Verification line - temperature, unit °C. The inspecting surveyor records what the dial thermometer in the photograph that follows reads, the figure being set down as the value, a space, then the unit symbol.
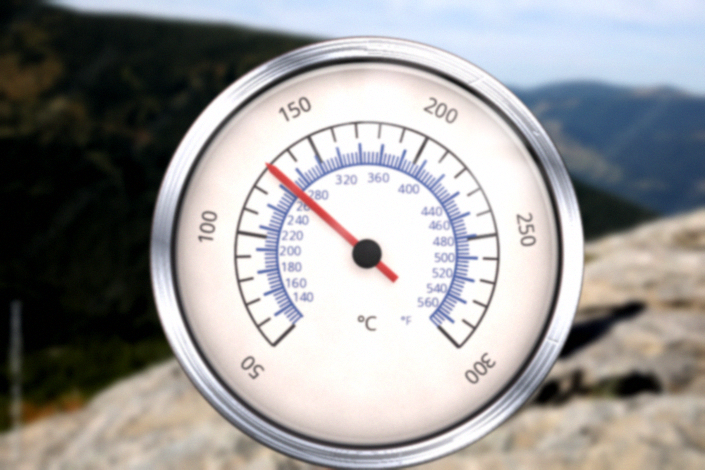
130 °C
